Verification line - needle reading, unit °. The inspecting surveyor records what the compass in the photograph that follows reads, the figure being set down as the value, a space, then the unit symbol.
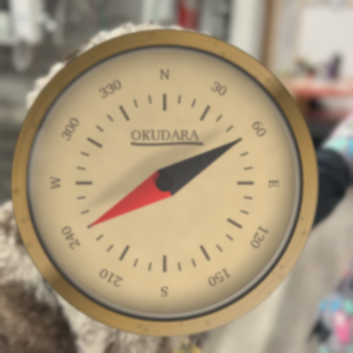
240 °
